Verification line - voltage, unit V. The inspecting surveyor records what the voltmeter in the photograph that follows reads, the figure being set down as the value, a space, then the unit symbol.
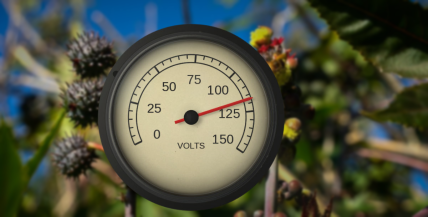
117.5 V
